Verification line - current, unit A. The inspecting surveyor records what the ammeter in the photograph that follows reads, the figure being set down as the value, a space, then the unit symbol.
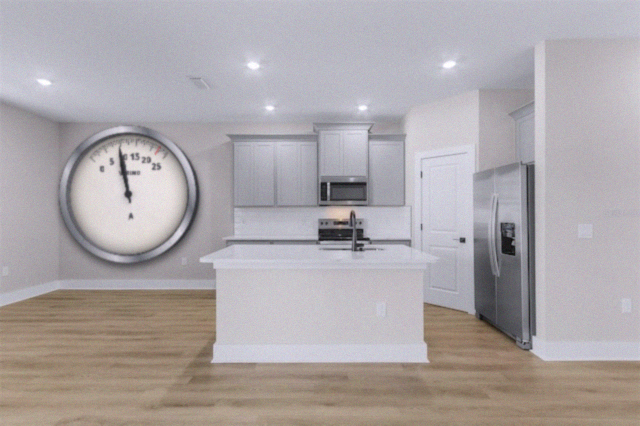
10 A
